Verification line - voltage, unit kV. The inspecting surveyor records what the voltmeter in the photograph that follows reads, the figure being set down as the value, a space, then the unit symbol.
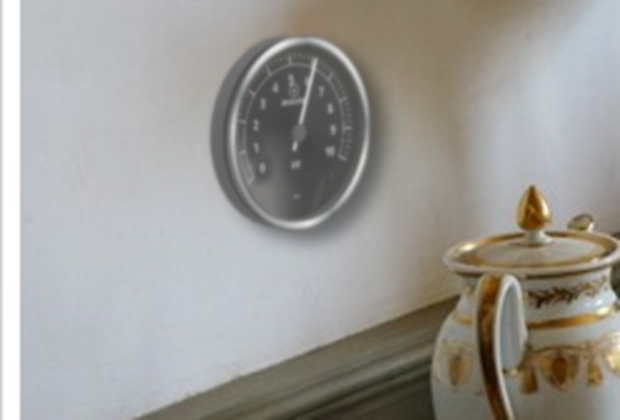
6 kV
